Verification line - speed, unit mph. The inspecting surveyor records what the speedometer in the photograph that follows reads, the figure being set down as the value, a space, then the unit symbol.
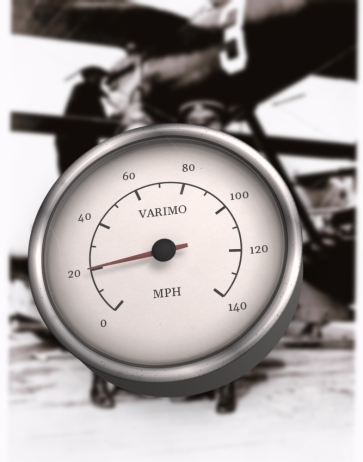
20 mph
